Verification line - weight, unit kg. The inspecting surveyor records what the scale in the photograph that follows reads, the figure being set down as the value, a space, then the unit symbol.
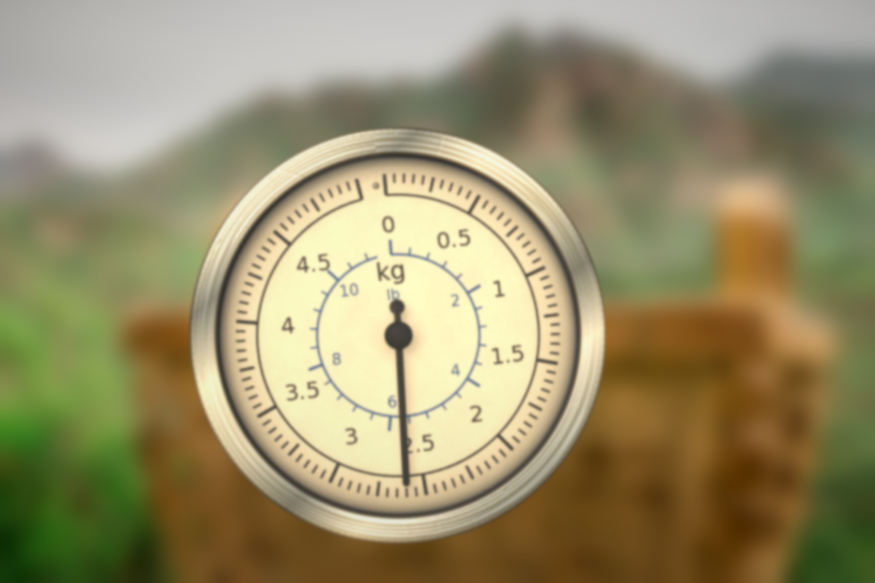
2.6 kg
